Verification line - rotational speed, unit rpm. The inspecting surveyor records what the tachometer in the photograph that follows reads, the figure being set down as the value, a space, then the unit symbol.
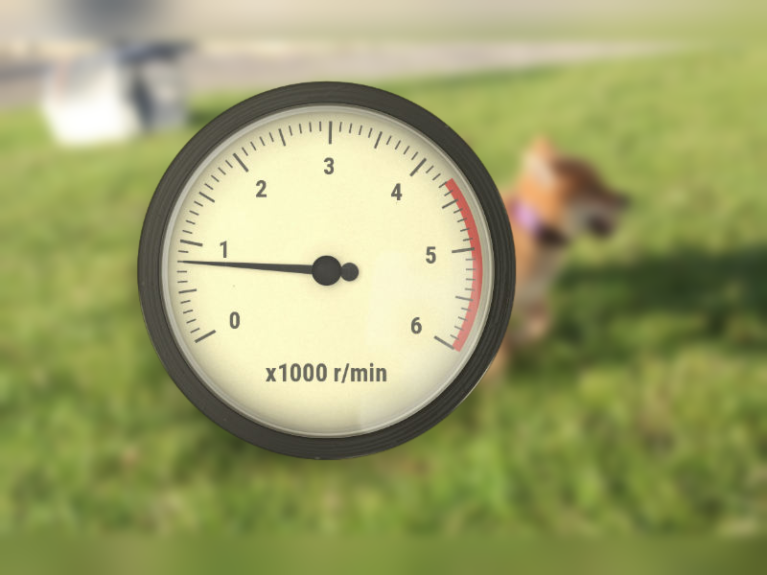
800 rpm
